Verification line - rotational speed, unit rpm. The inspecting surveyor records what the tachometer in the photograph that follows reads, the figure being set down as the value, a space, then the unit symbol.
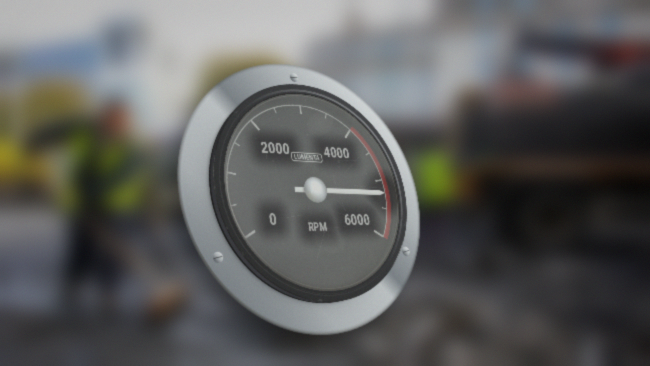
5250 rpm
